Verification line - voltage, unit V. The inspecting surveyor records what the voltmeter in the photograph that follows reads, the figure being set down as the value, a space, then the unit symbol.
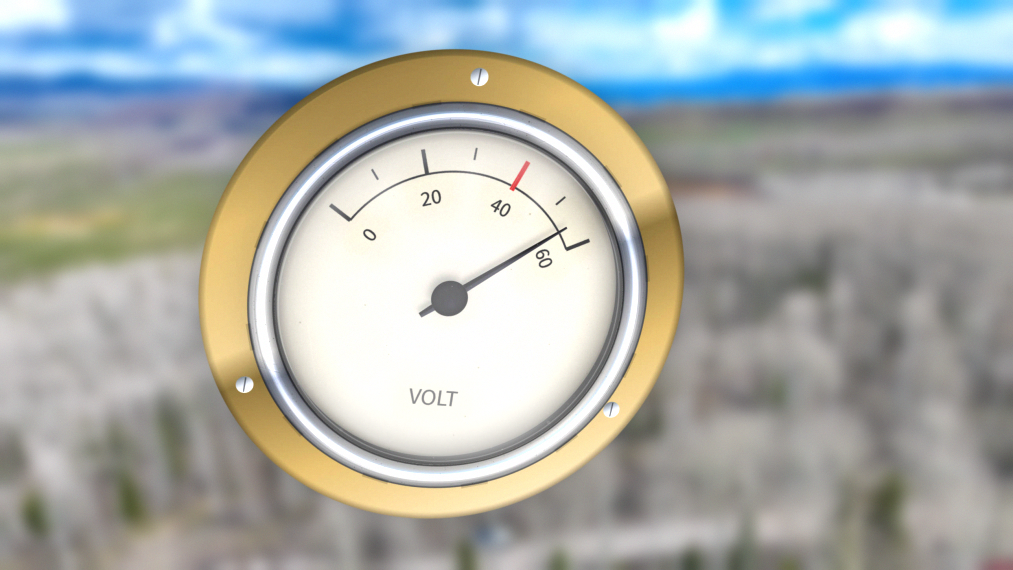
55 V
